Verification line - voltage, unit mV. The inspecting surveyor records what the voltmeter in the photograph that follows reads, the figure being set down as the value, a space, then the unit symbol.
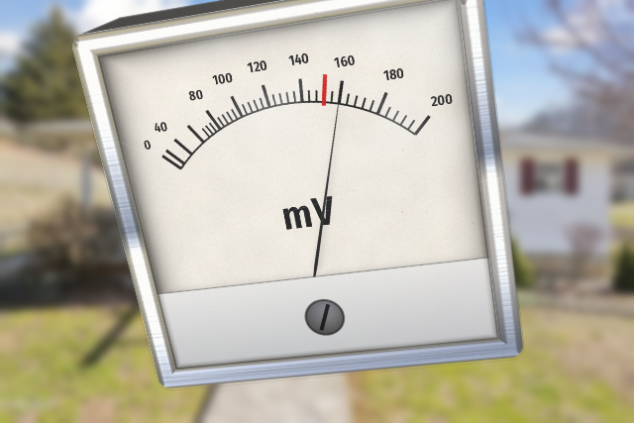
160 mV
